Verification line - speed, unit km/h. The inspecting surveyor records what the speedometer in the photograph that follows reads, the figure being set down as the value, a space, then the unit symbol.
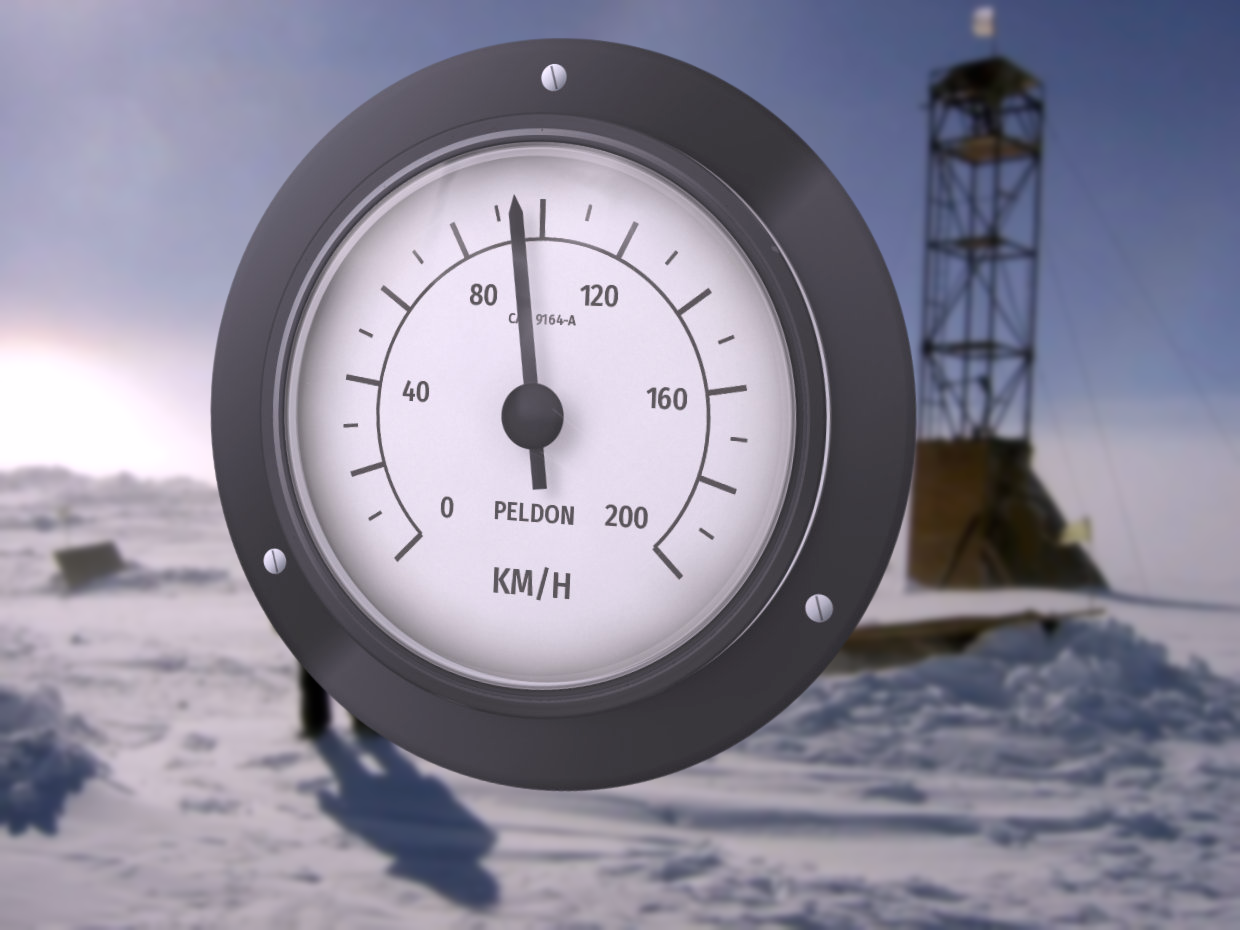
95 km/h
